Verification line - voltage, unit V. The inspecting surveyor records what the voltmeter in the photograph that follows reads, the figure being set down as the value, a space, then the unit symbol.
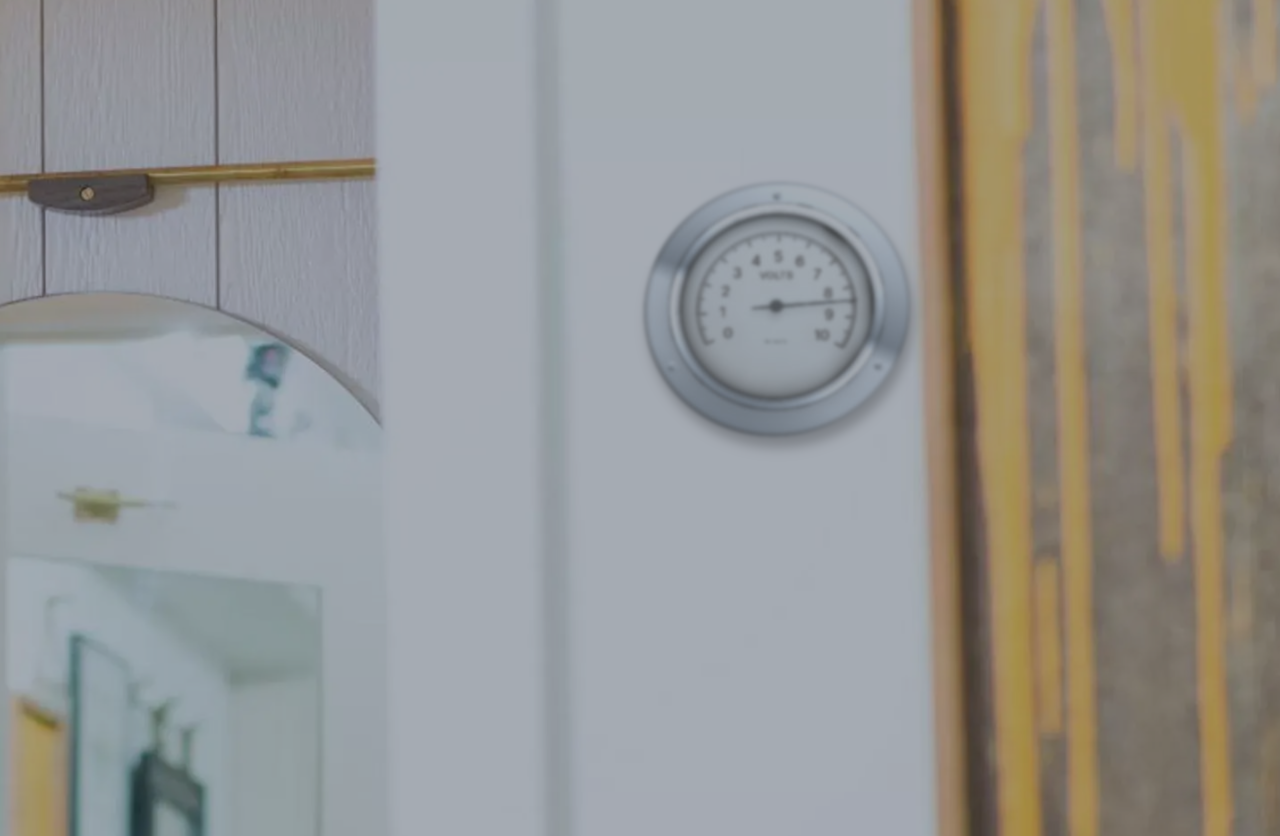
8.5 V
